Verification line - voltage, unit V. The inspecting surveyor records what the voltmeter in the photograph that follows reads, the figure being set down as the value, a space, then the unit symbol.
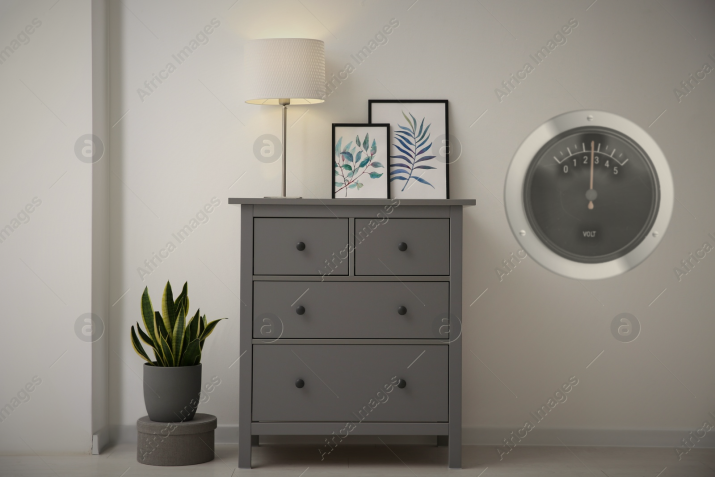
2.5 V
